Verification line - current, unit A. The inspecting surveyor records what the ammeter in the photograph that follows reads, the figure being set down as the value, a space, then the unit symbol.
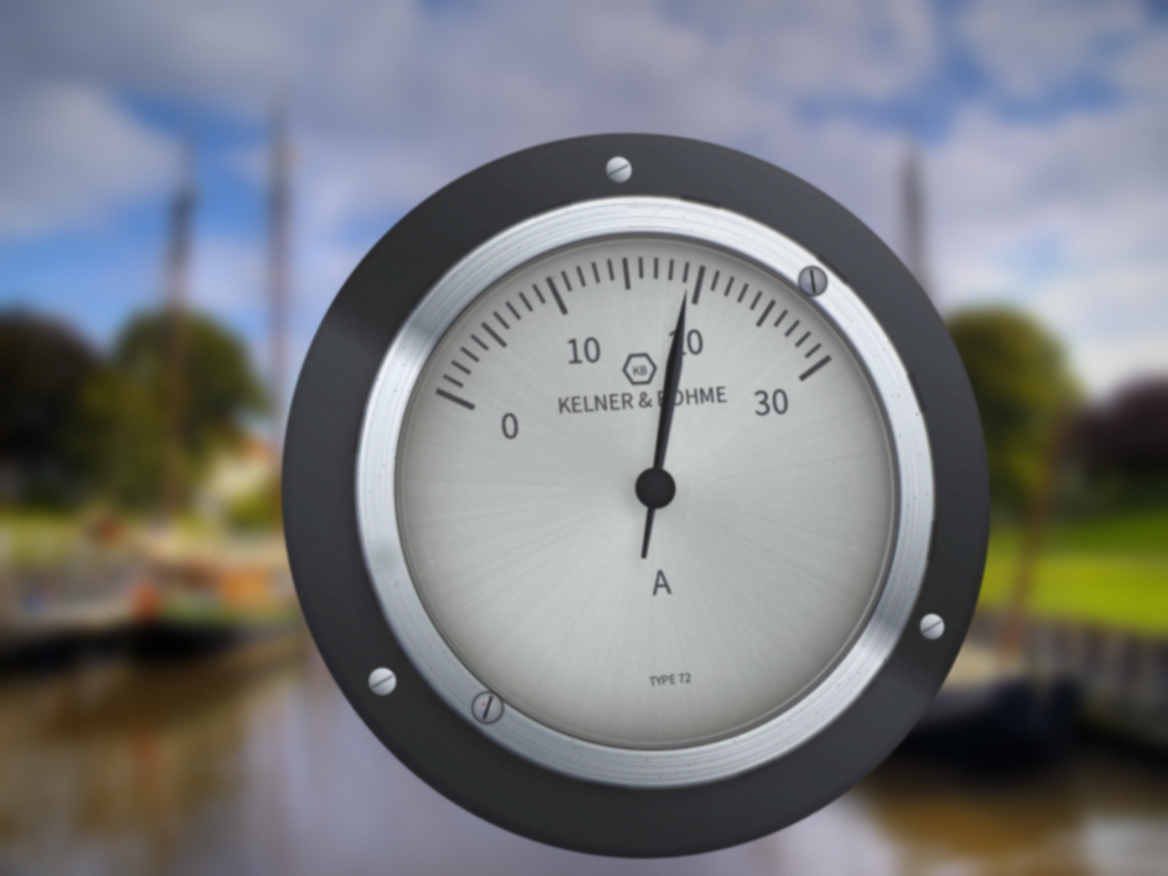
19 A
